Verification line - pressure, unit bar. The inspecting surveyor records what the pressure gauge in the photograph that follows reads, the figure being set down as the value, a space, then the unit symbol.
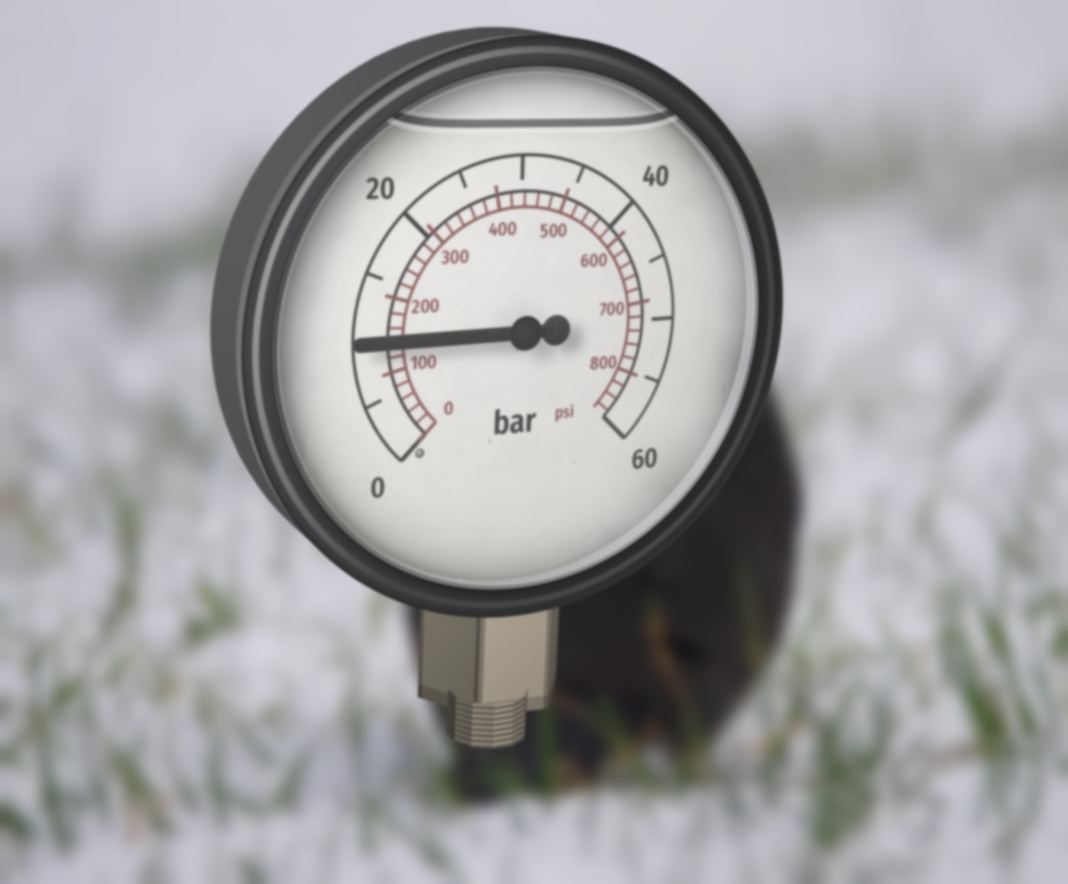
10 bar
